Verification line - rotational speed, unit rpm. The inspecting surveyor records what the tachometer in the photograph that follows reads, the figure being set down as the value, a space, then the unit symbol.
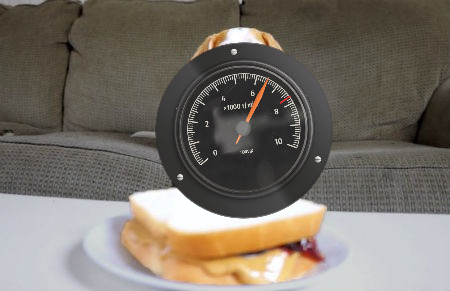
6500 rpm
